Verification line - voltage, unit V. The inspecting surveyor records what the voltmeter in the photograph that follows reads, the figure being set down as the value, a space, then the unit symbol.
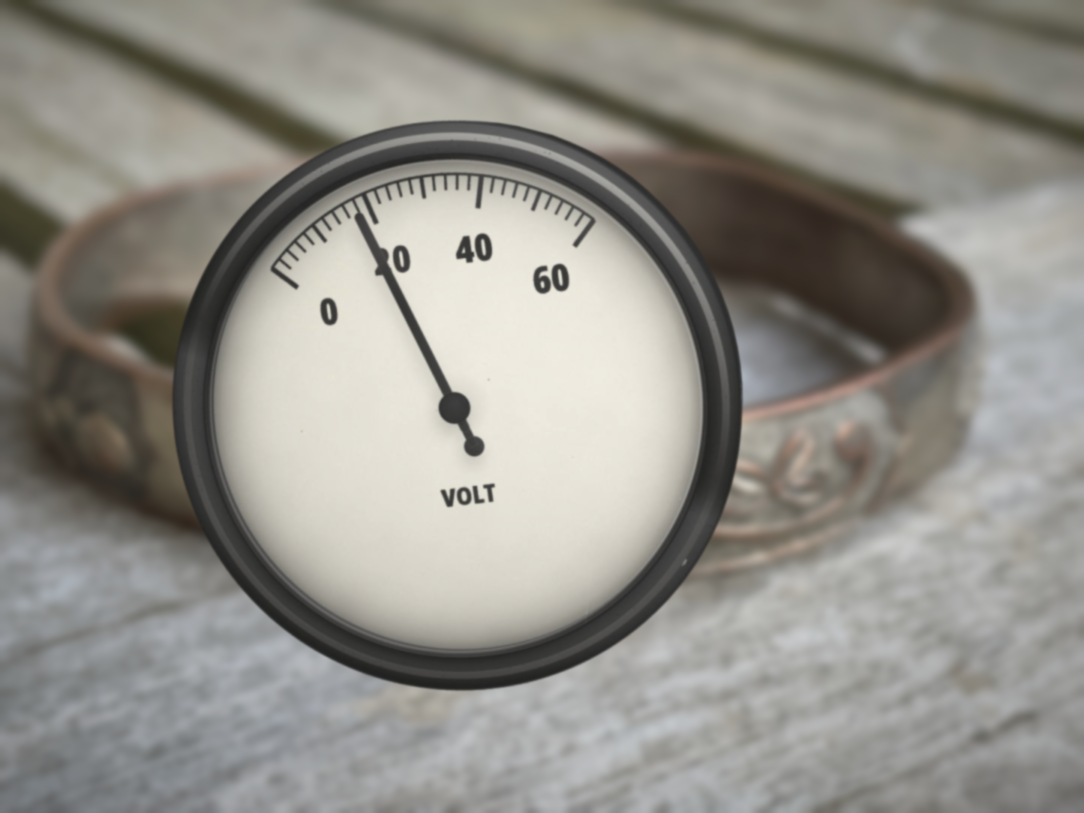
18 V
